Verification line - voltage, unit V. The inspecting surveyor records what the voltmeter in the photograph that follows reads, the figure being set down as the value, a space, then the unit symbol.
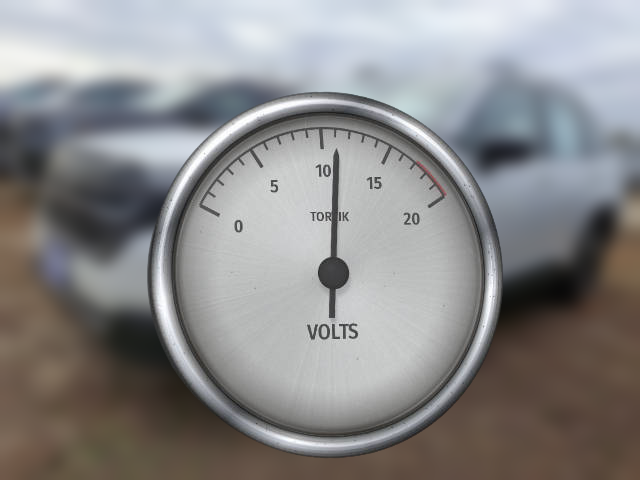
11 V
